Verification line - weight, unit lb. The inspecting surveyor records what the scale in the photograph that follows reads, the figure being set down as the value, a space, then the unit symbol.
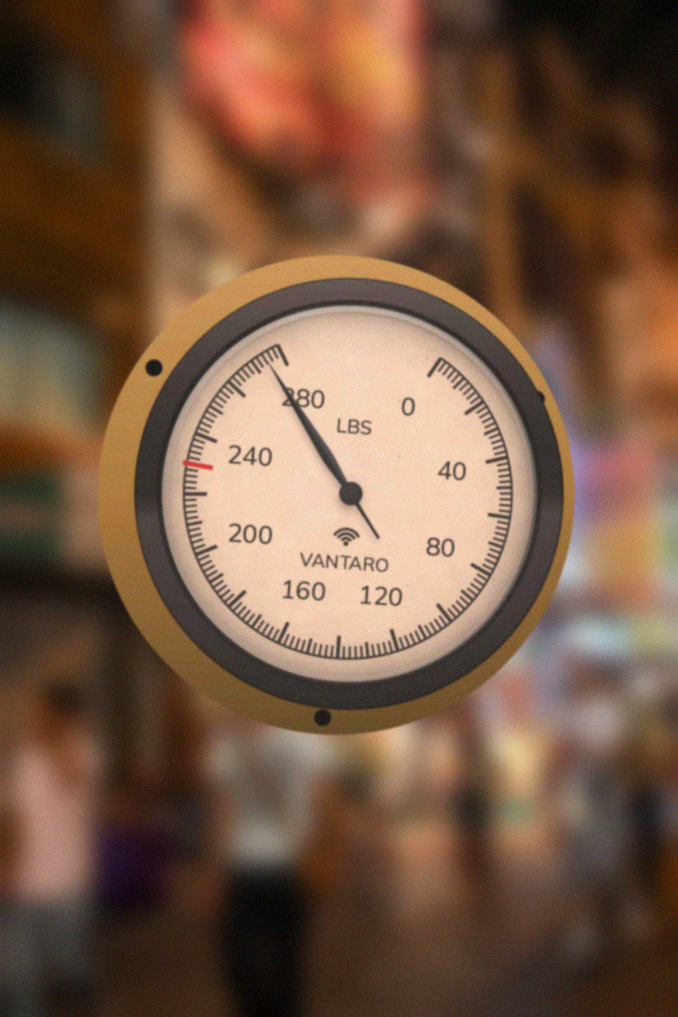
274 lb
